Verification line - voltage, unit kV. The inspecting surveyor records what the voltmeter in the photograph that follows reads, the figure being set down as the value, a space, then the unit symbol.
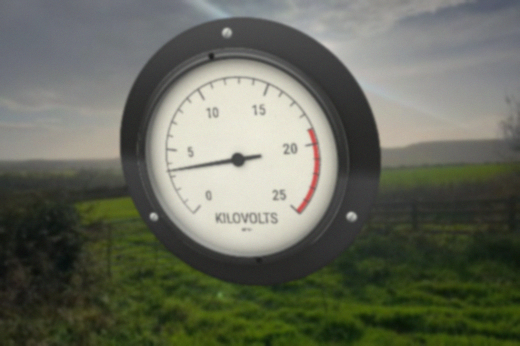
3.5 kV
